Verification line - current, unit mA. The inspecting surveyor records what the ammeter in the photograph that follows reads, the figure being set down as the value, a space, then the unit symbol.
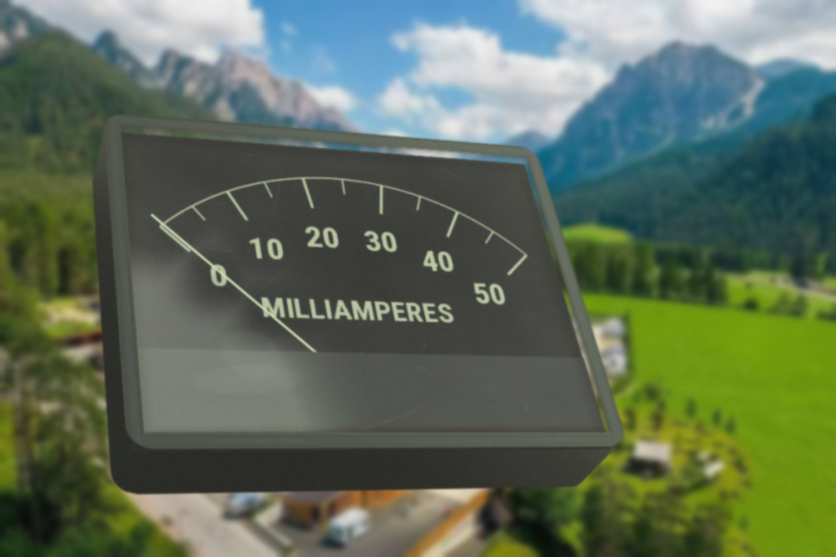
0 mA
